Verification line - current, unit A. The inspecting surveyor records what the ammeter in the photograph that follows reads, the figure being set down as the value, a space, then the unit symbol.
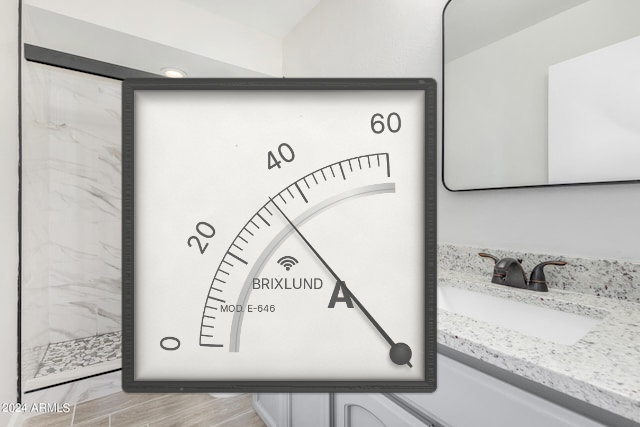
34 A
